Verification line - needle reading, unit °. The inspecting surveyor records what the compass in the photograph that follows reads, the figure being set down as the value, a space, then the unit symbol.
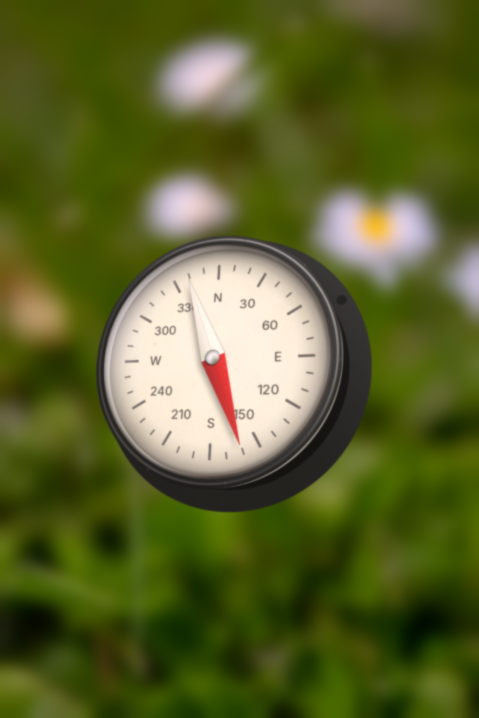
160 °
